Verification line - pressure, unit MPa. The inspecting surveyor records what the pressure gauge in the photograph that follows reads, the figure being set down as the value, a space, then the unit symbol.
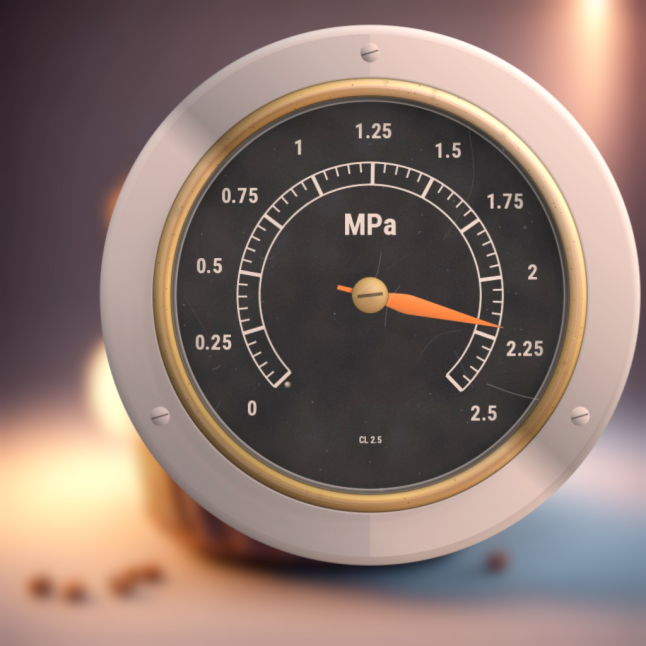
2.2 MPa
